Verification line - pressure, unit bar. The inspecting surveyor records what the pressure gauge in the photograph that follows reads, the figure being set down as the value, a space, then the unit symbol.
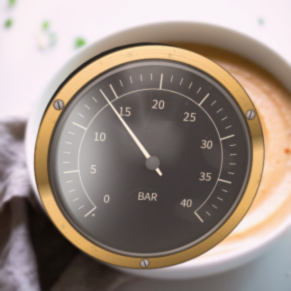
14 bar
